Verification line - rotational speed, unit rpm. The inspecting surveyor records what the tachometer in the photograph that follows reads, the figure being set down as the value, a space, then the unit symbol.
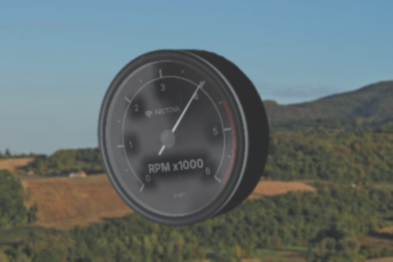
4000 rpm
